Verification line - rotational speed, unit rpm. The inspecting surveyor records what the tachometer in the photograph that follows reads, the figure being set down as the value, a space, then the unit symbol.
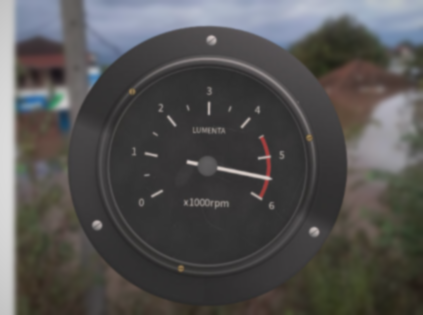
5500 rpm
